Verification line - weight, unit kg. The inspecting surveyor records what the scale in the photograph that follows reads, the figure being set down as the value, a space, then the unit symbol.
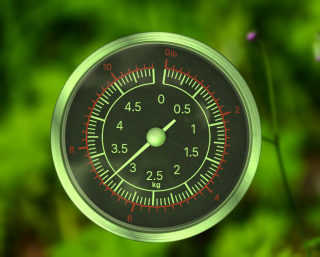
3.15 kg
